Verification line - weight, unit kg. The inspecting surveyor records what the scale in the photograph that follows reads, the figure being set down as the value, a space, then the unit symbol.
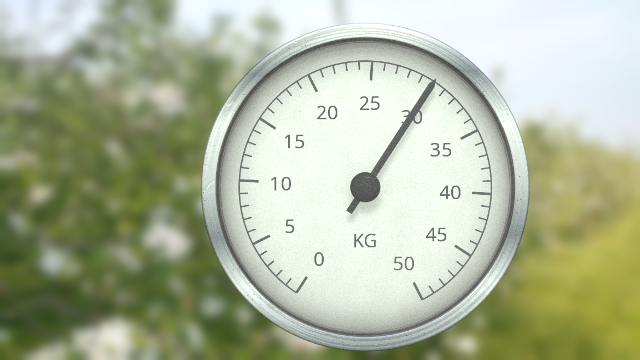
30 kg
